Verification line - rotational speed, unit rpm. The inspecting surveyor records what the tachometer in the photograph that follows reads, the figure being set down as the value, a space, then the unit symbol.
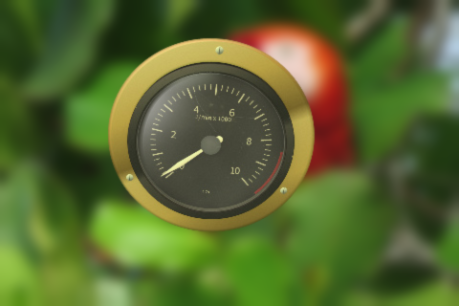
200 rpm
